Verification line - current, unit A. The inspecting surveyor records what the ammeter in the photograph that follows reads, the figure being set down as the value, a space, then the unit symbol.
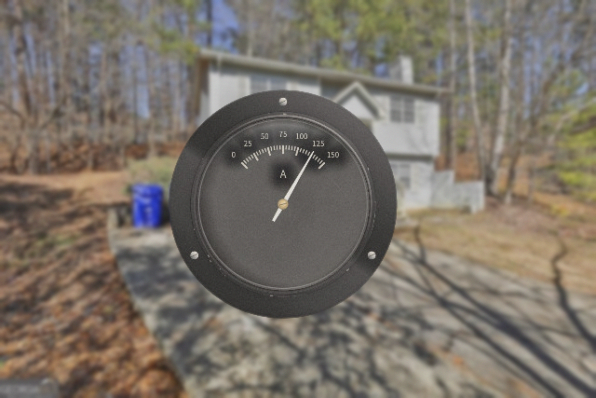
125 A
